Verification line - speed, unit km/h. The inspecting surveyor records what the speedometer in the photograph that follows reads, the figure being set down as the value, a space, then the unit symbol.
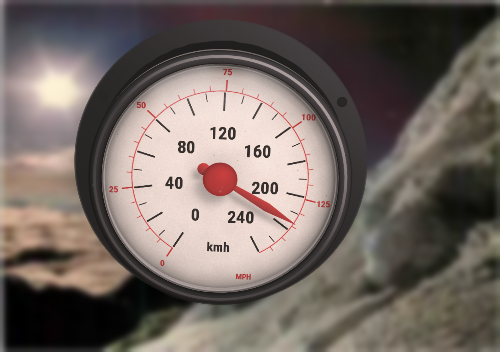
215 km/h
